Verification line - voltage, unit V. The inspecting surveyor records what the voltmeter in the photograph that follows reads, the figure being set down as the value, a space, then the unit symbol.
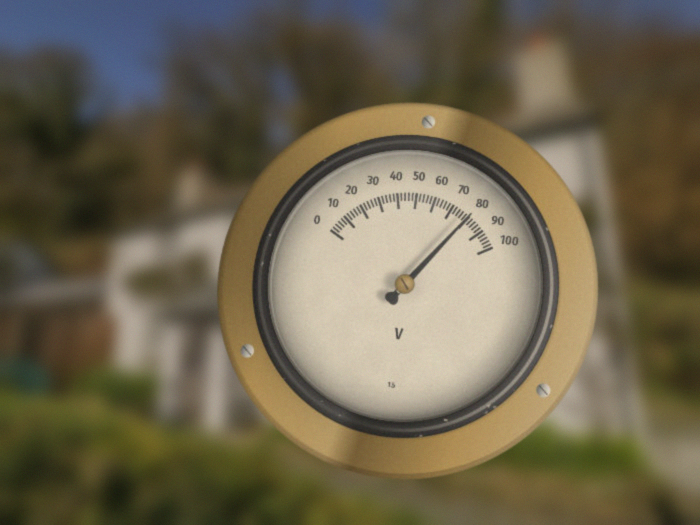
80 V
